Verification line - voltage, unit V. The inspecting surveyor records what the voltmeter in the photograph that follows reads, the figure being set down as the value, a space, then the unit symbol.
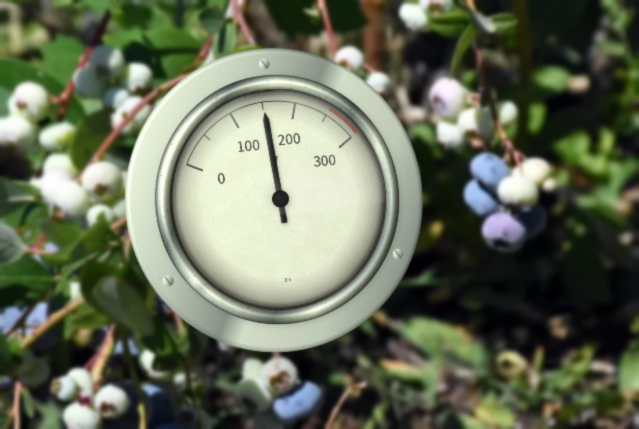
150 V
